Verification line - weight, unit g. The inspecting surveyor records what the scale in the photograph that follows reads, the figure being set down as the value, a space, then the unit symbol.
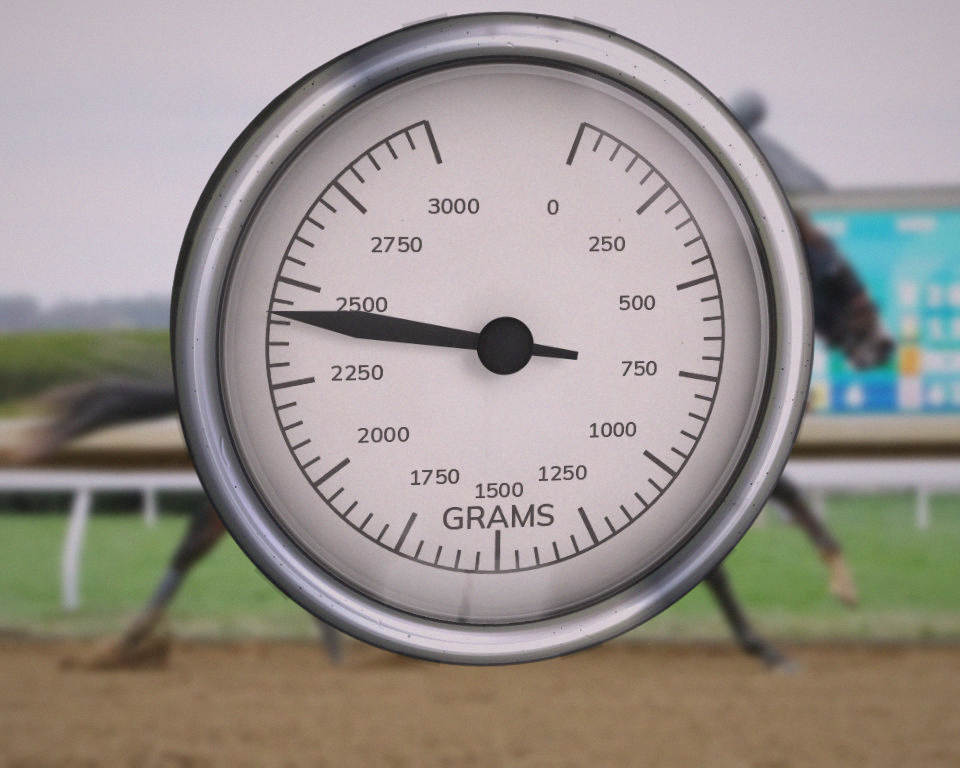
2425 g
